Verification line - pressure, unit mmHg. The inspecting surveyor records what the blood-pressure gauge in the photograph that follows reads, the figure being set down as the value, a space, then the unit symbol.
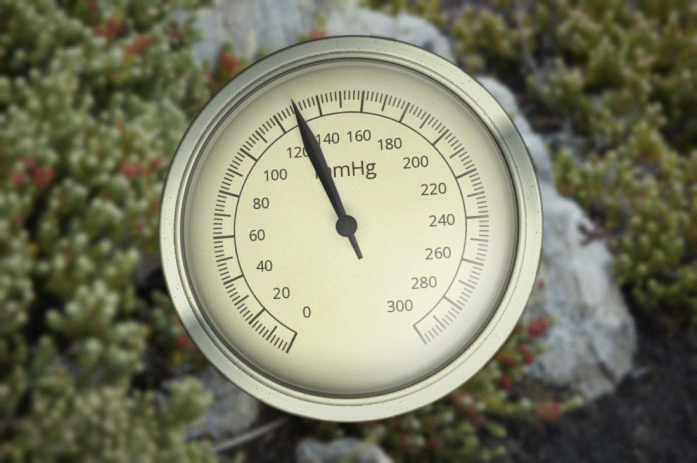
130 mmHg
